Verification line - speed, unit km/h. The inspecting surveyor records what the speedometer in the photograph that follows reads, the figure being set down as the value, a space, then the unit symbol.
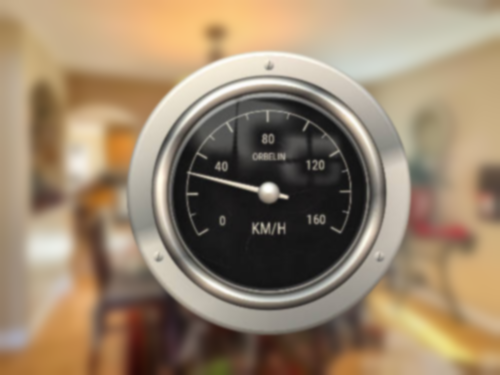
30 km/h
